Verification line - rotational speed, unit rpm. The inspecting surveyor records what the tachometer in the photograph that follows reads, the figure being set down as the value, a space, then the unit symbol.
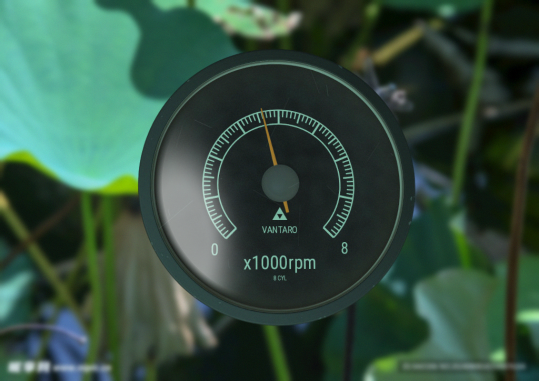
3600 rpm
